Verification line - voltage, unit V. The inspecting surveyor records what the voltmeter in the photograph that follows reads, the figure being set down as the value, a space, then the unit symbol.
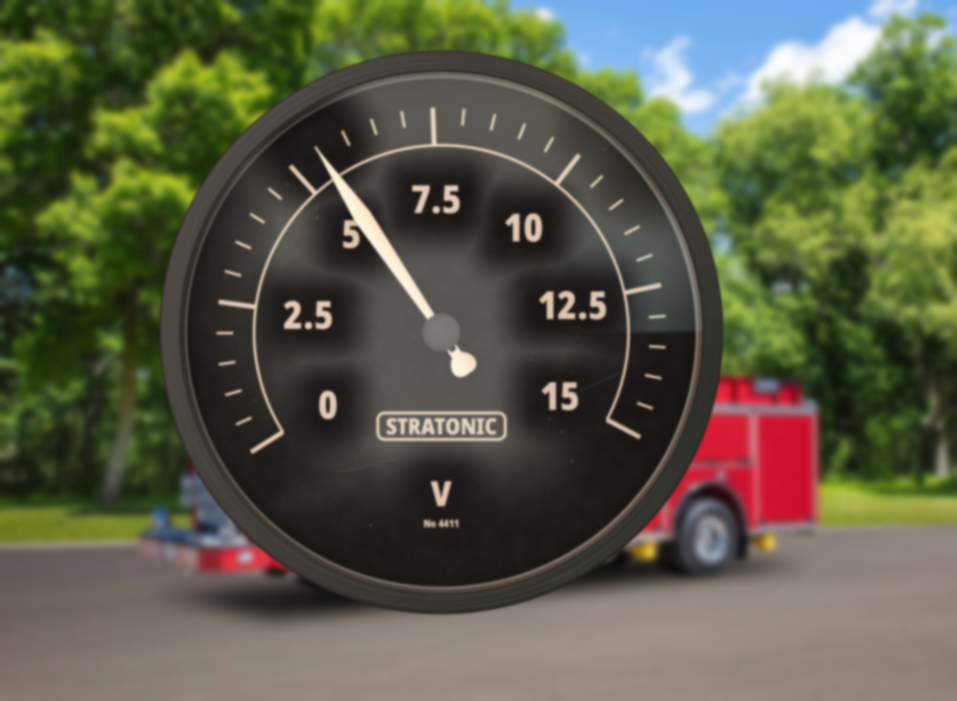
5.5 V
